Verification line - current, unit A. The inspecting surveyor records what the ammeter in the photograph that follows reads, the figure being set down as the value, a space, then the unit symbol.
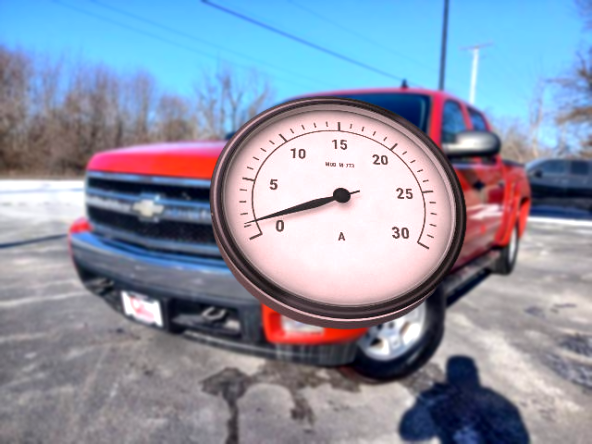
1 A
